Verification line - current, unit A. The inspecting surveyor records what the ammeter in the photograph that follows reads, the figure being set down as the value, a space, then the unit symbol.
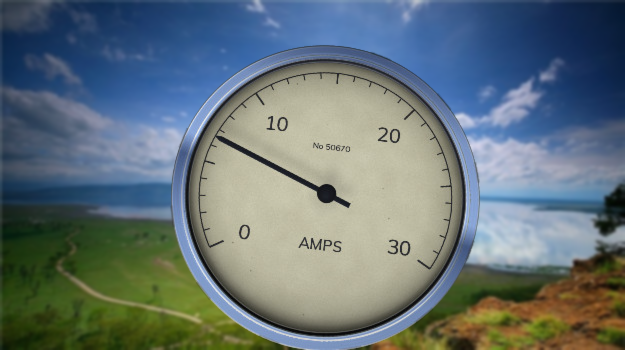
6.5 A
